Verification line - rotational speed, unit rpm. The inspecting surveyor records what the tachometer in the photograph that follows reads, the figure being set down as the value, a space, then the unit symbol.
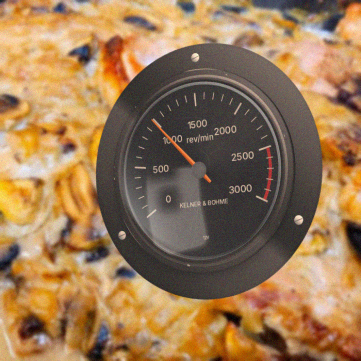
1000 rpm
